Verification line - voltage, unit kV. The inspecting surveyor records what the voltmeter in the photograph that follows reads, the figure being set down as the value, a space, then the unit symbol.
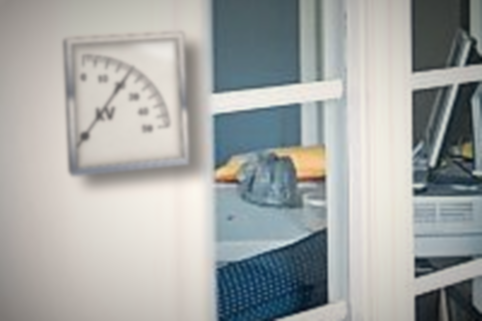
20 kV
